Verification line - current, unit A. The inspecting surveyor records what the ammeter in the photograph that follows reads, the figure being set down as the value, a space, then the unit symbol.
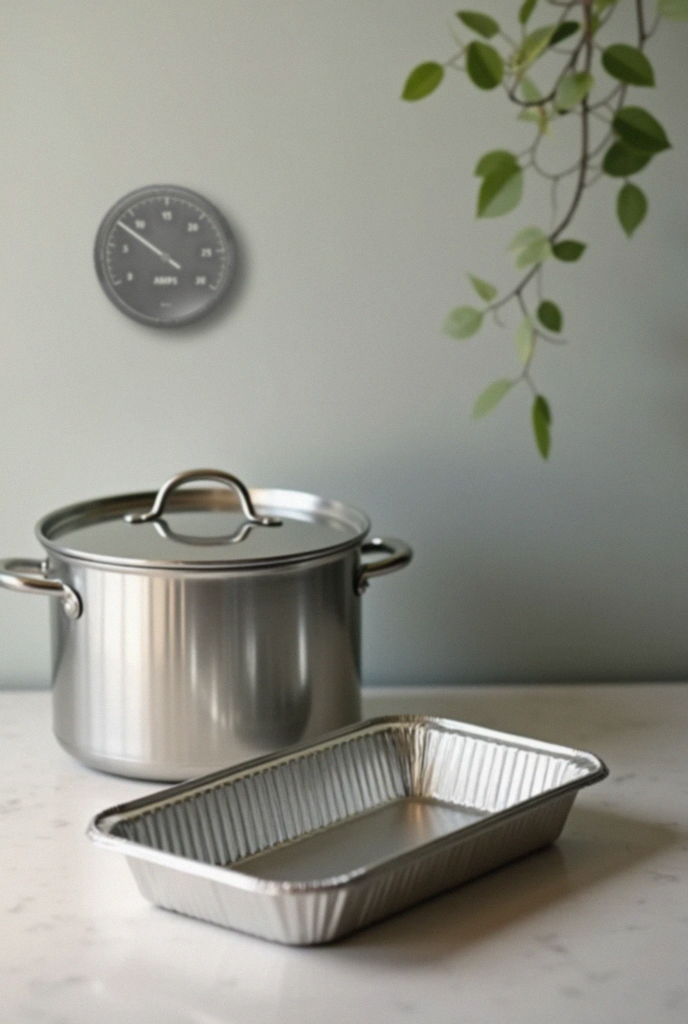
8 A
